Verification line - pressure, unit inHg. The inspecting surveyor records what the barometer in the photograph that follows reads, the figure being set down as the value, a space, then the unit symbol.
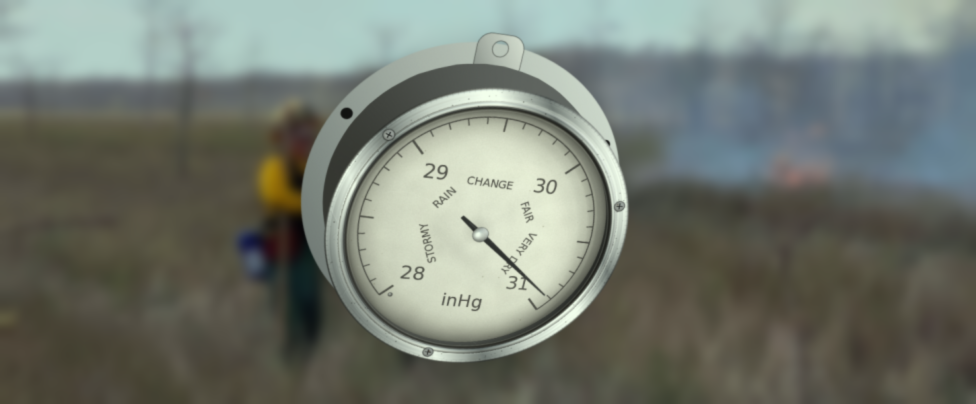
30.9 inHg
